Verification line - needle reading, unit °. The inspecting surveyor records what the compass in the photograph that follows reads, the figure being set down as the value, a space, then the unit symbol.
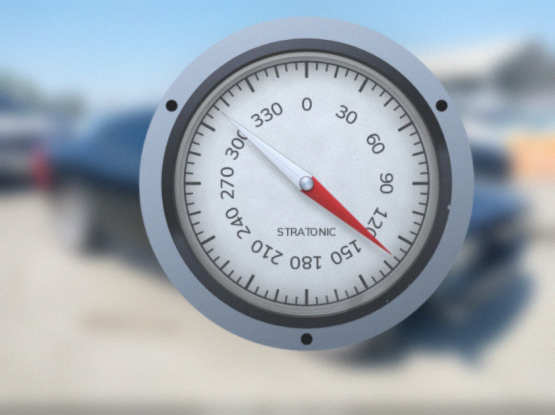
130 °
